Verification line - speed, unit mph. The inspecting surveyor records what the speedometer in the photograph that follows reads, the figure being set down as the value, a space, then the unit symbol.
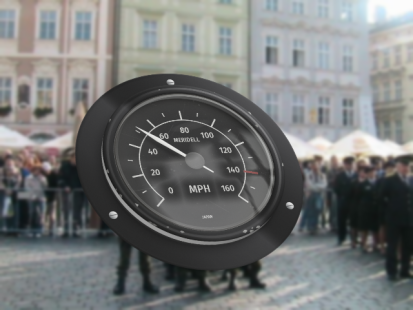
50 mph
